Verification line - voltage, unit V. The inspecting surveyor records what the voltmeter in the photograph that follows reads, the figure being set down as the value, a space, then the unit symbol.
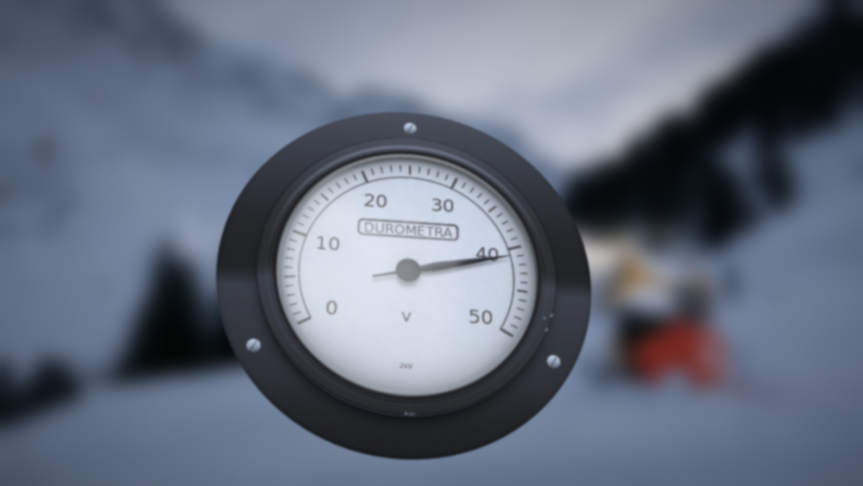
41 V
